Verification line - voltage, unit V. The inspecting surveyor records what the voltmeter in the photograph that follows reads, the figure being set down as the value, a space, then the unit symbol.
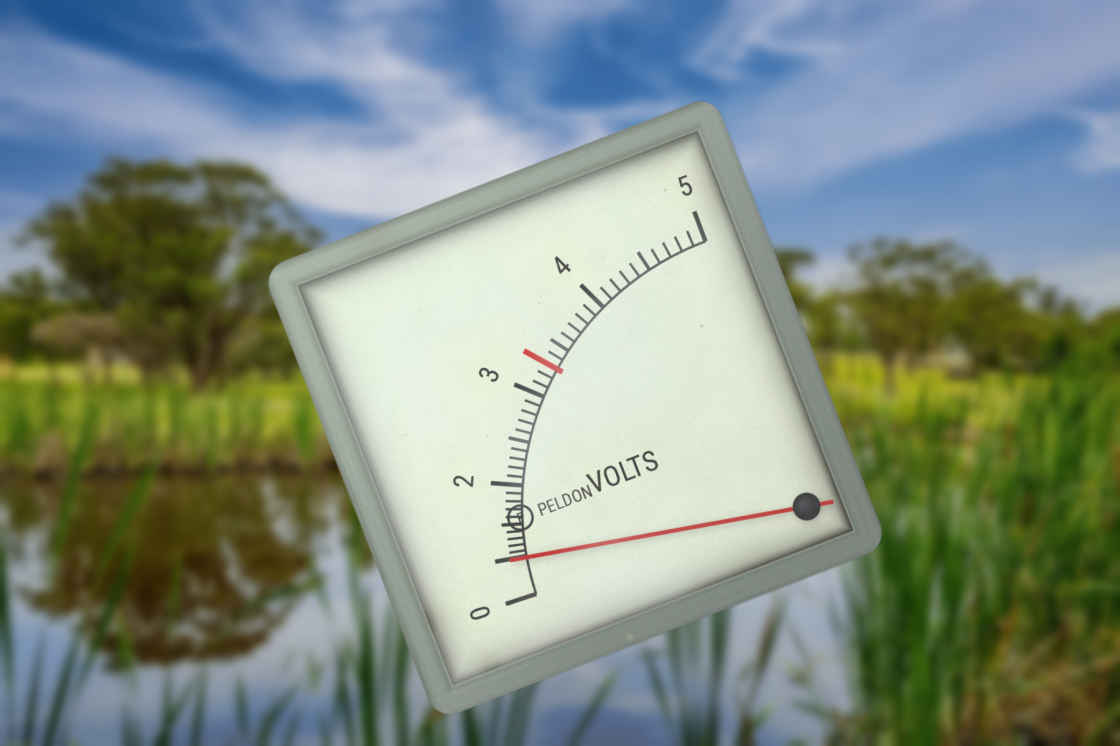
1 V
